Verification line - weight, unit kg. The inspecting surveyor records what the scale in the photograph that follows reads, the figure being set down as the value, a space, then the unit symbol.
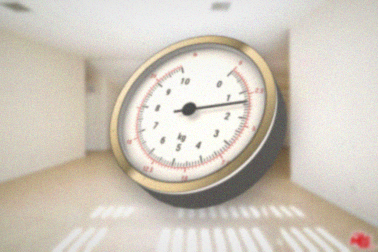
1.5 kg
